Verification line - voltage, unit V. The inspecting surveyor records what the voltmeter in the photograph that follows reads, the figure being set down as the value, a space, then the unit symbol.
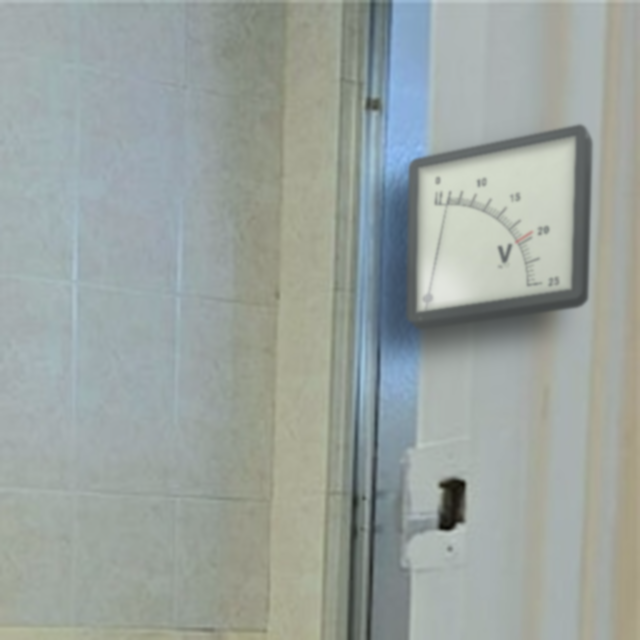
5 V
